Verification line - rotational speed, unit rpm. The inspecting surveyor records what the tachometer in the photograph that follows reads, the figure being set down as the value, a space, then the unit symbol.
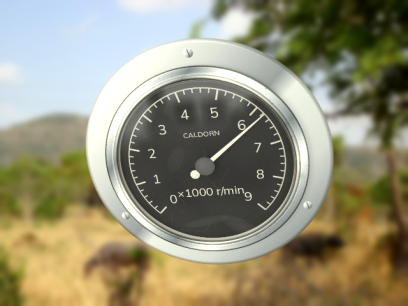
6200 rpm
